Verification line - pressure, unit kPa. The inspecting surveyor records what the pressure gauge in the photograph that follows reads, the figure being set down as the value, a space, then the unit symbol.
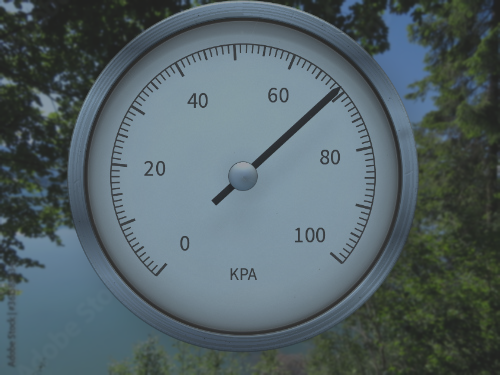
69 kPa
